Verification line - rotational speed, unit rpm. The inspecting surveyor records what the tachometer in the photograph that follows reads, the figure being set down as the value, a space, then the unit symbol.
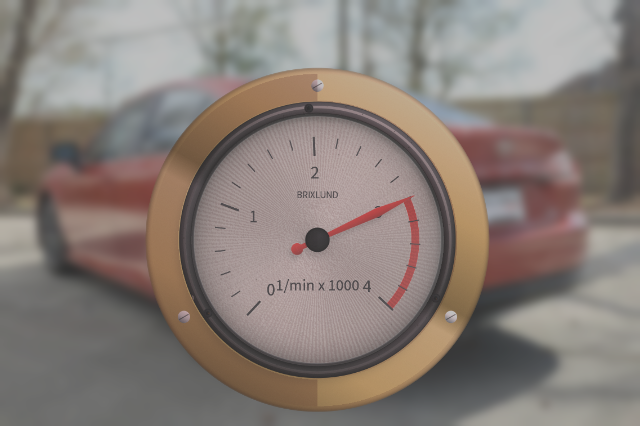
3000 rpm
